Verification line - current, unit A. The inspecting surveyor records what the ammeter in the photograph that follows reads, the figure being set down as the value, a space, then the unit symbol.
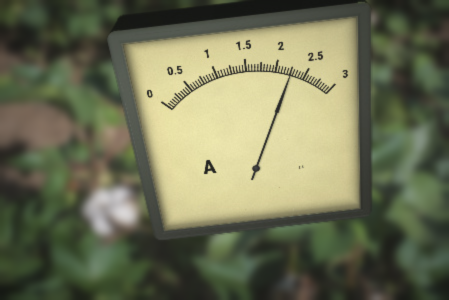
2.25 A
